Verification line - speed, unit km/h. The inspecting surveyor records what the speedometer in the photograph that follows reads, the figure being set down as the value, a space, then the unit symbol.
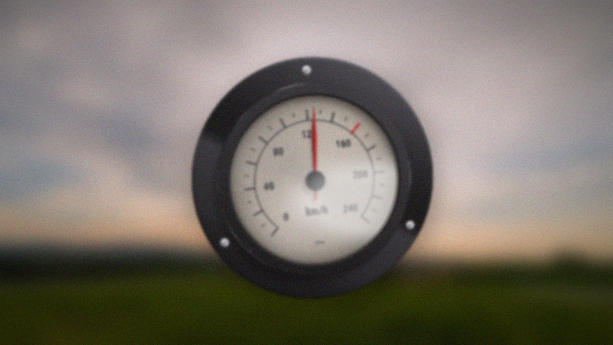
125 km/h
